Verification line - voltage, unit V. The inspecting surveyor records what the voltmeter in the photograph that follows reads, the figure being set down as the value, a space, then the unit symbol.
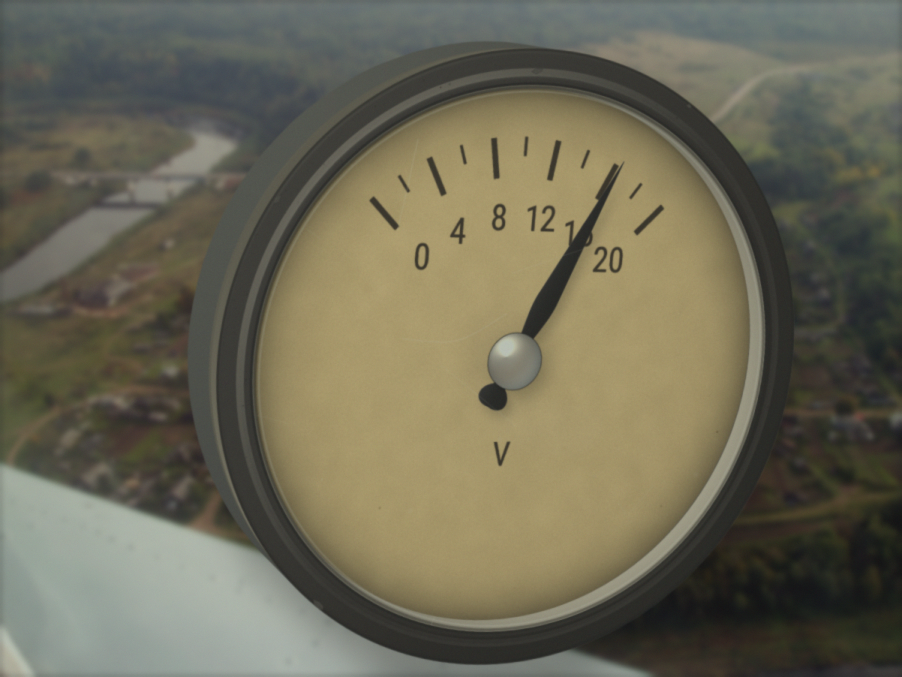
16 V
